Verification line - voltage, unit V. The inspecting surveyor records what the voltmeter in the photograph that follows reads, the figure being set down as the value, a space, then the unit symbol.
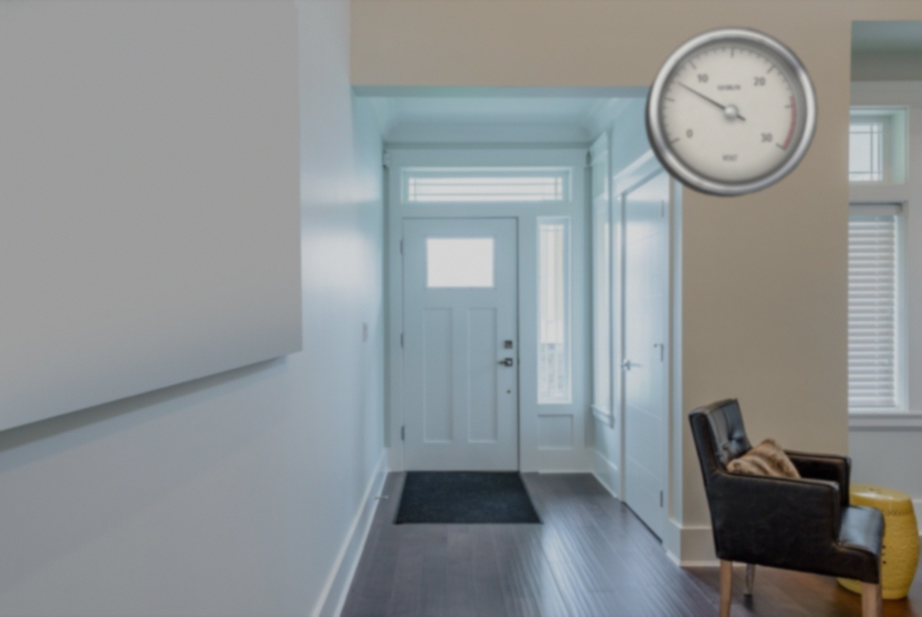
7 V
